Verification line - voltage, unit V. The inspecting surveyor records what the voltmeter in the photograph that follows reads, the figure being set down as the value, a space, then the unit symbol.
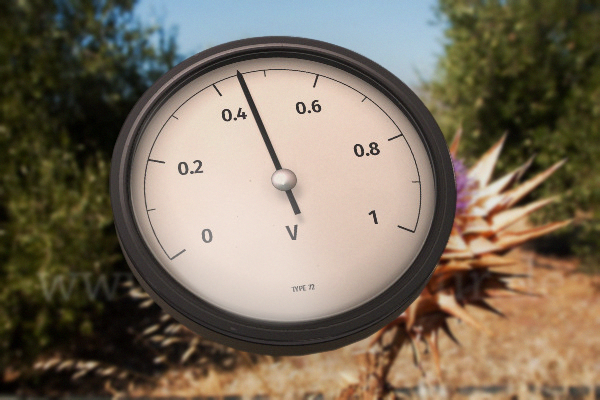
0.45 V
